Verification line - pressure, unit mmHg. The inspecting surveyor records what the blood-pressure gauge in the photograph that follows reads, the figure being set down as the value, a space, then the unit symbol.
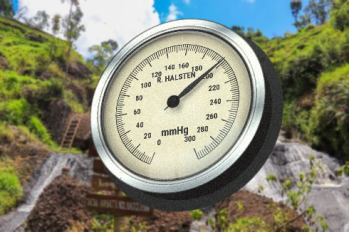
200 mmHg
